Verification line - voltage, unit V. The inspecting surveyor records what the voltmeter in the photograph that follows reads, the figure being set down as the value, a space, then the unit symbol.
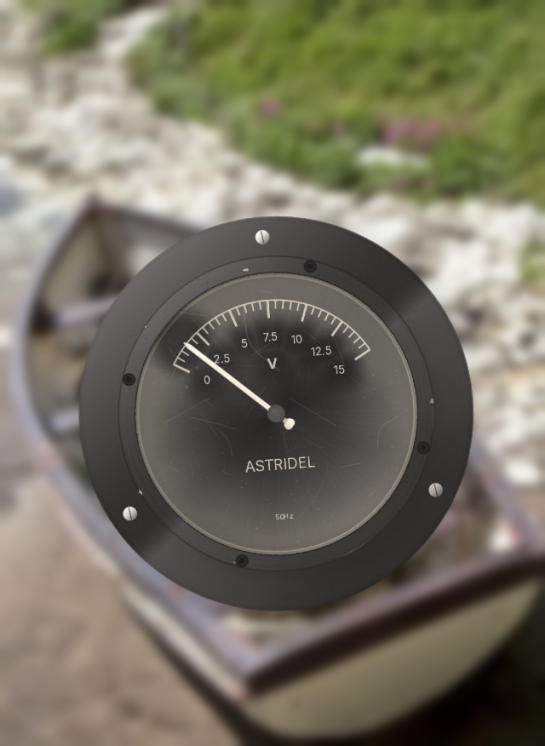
1.5 V
